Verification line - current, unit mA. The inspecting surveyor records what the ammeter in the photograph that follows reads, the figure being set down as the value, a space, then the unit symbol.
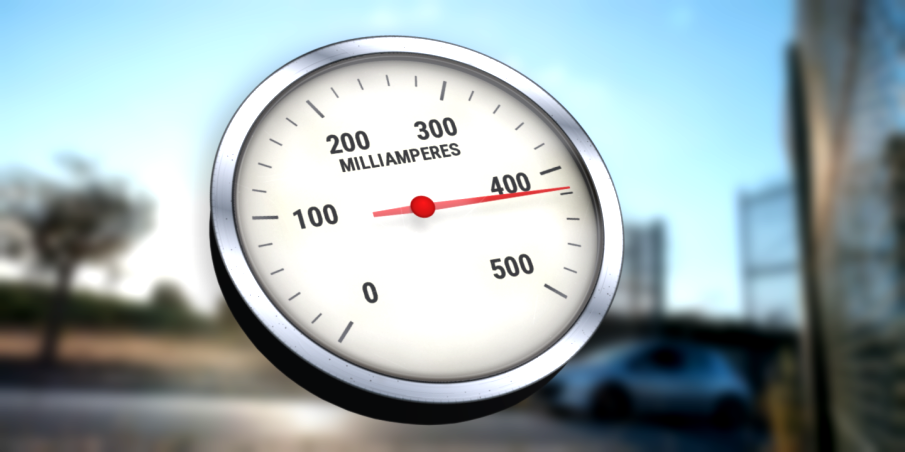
420 mA
